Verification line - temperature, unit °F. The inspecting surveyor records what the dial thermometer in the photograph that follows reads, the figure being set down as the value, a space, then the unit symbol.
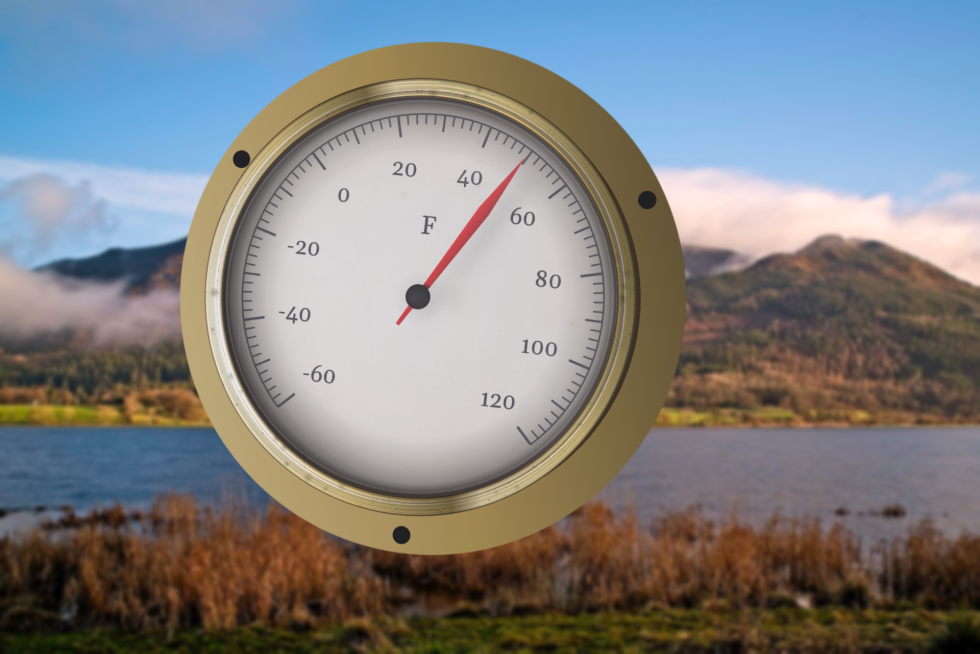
50 °F
